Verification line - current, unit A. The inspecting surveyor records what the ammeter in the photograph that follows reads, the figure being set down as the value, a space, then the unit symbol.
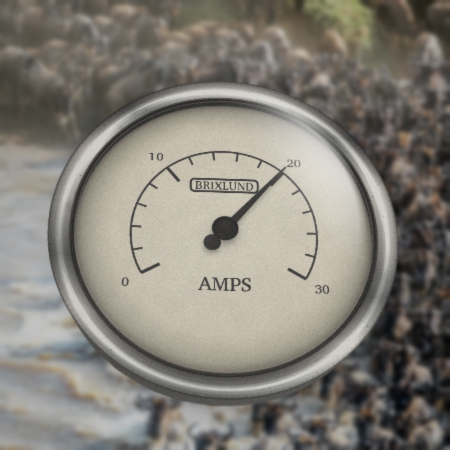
20 A
